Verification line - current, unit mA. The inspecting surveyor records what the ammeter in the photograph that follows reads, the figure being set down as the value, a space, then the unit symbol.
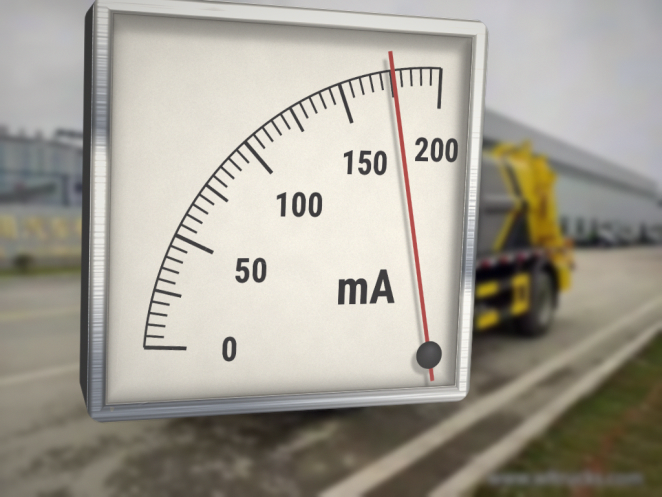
175 mA
